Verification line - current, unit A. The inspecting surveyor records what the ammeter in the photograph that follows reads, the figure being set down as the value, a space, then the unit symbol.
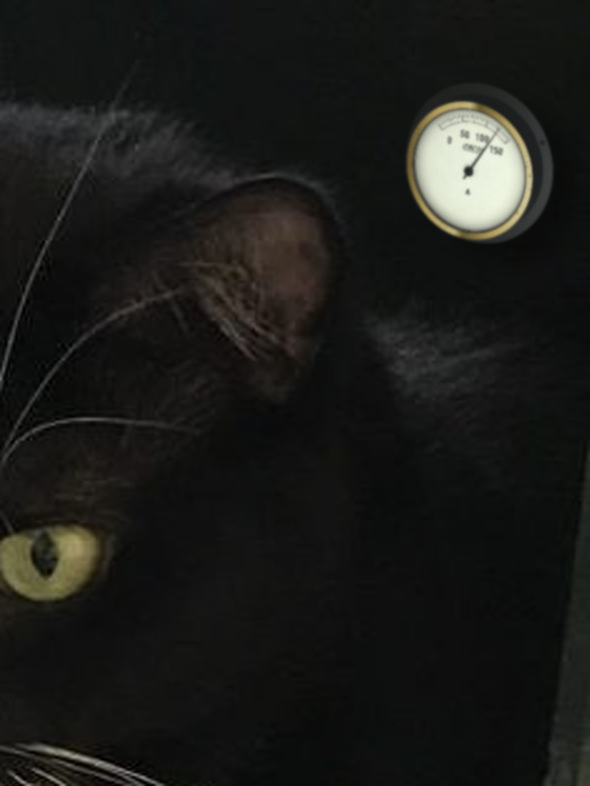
125 A
